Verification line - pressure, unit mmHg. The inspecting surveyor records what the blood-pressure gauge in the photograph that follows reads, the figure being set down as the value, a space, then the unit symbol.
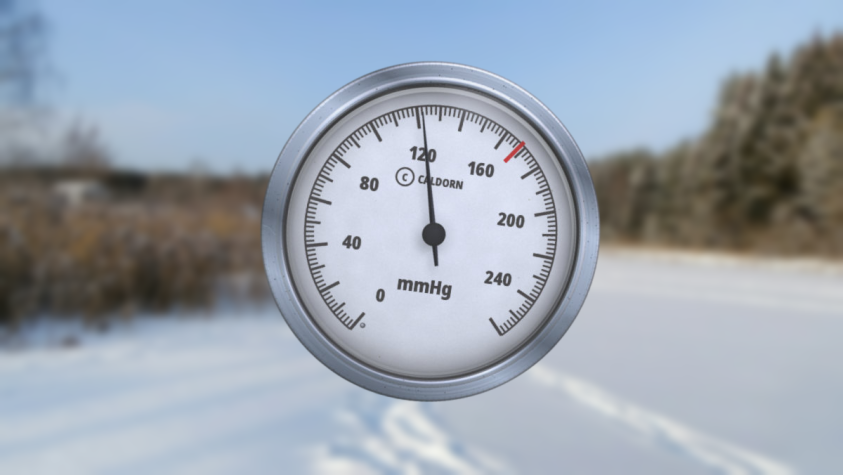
122 mmHg
